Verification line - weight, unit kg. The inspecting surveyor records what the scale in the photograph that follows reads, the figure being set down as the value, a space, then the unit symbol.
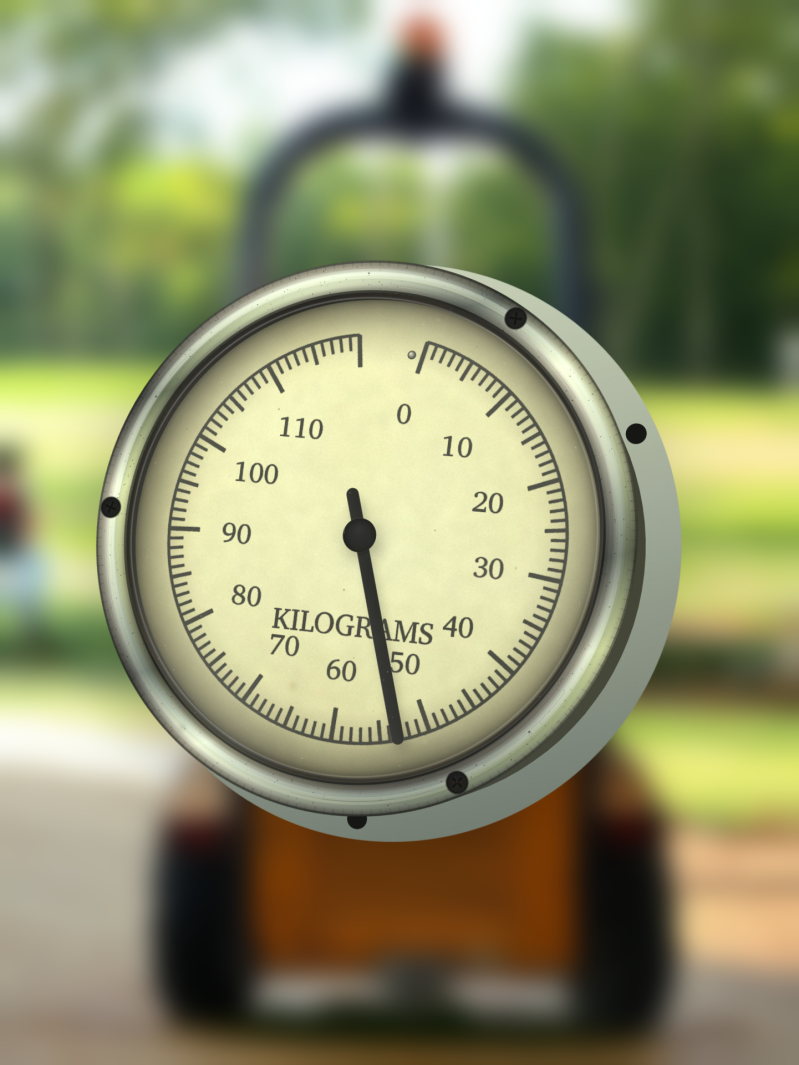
53 kg
